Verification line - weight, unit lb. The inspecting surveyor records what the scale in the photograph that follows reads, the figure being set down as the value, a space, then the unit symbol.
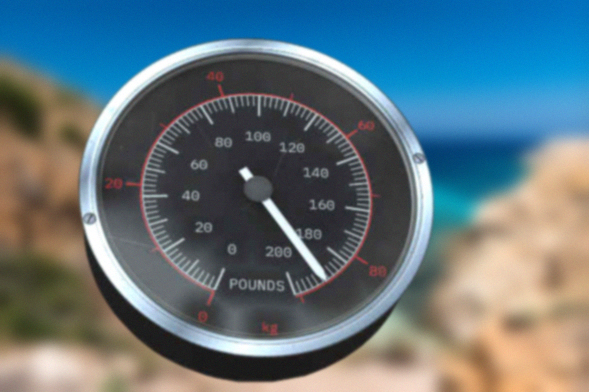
190 lb
